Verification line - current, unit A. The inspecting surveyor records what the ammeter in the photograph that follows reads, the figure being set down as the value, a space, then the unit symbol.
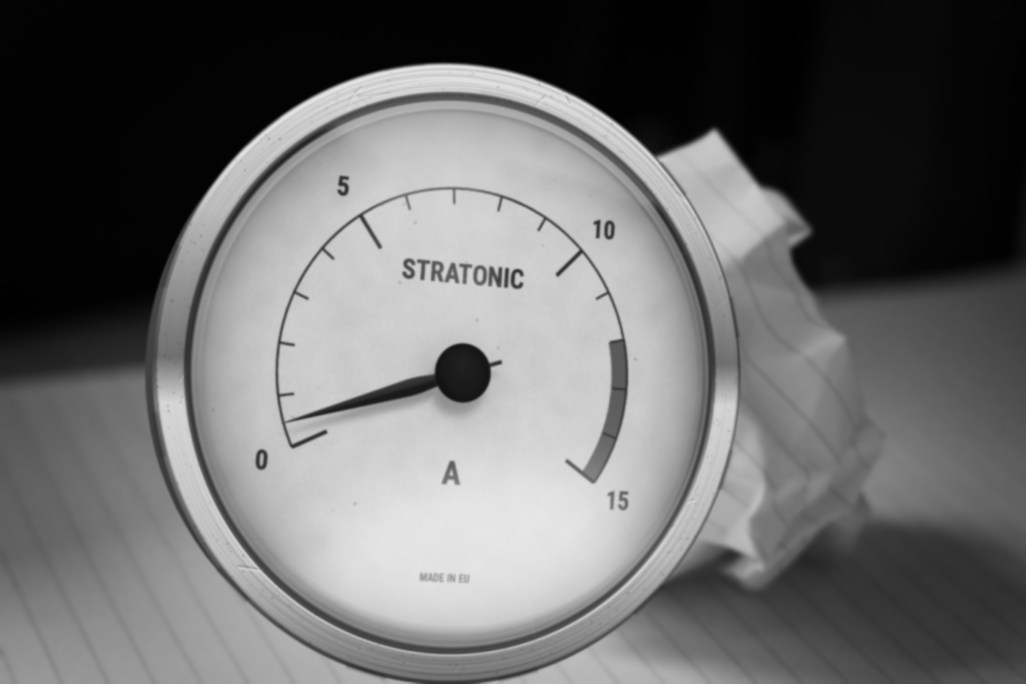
0.5 A
